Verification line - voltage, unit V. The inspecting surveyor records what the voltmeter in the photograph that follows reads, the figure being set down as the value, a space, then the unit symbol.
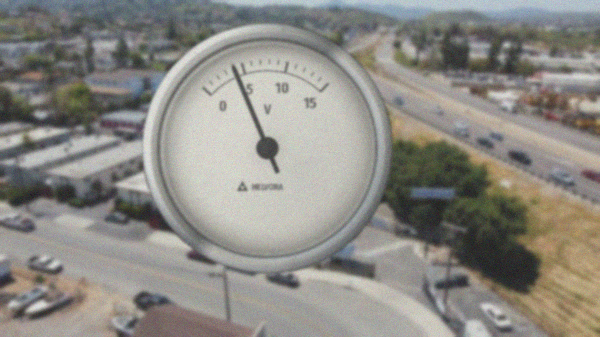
4 V
